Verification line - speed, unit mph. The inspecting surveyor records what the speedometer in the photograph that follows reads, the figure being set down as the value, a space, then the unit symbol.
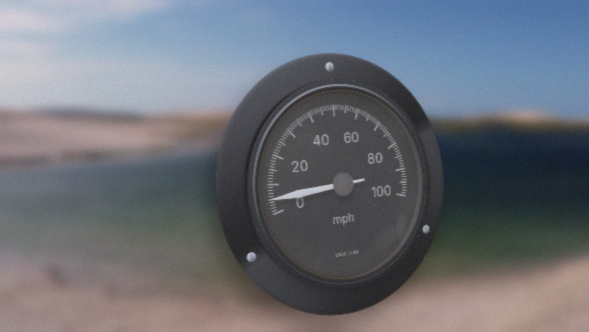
5 mph
